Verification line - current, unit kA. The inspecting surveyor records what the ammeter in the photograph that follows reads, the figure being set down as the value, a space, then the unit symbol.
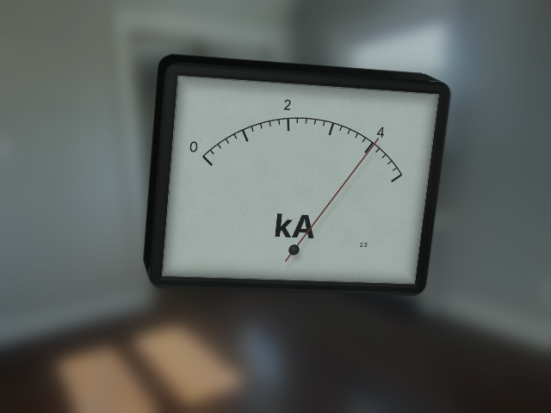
4 kA
